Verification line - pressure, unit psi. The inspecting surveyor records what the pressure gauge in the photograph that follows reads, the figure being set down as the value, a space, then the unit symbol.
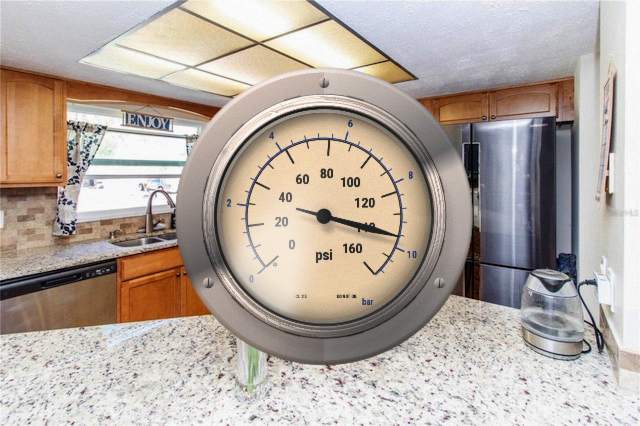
140 psi
